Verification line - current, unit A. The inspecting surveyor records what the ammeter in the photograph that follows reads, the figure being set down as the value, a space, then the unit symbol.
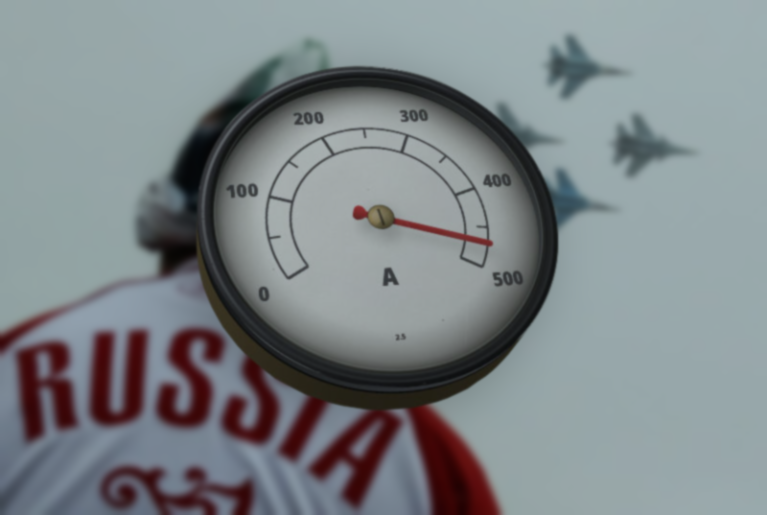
475 A
